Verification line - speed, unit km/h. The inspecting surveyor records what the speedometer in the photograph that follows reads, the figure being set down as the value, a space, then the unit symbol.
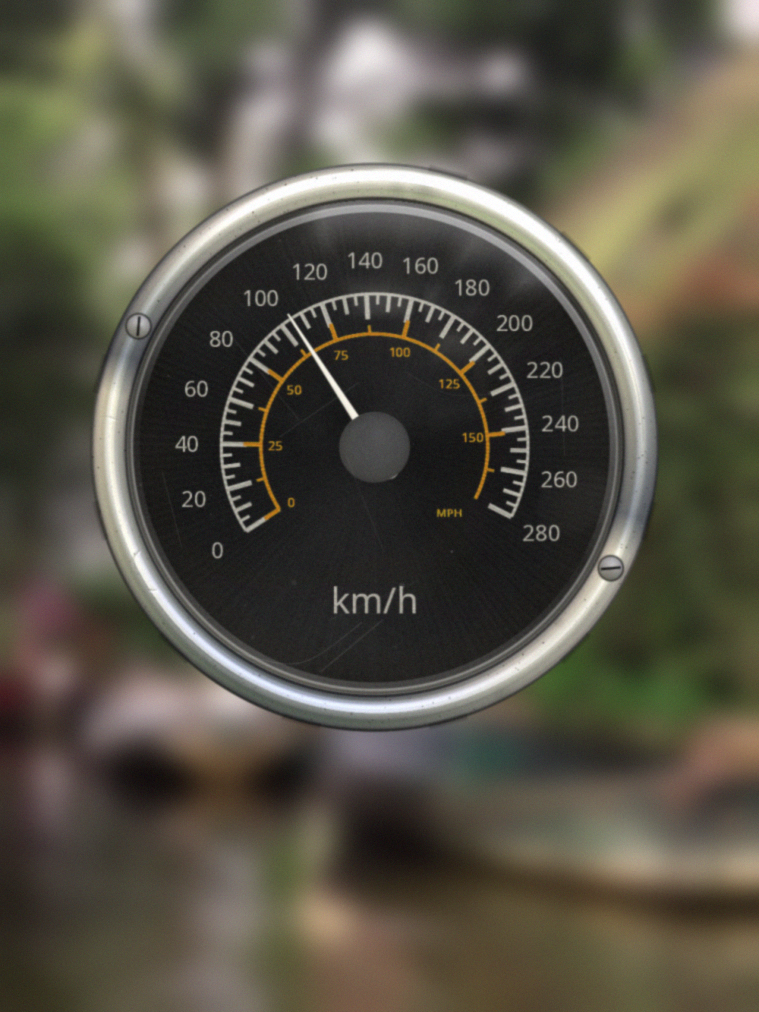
105 km/h
